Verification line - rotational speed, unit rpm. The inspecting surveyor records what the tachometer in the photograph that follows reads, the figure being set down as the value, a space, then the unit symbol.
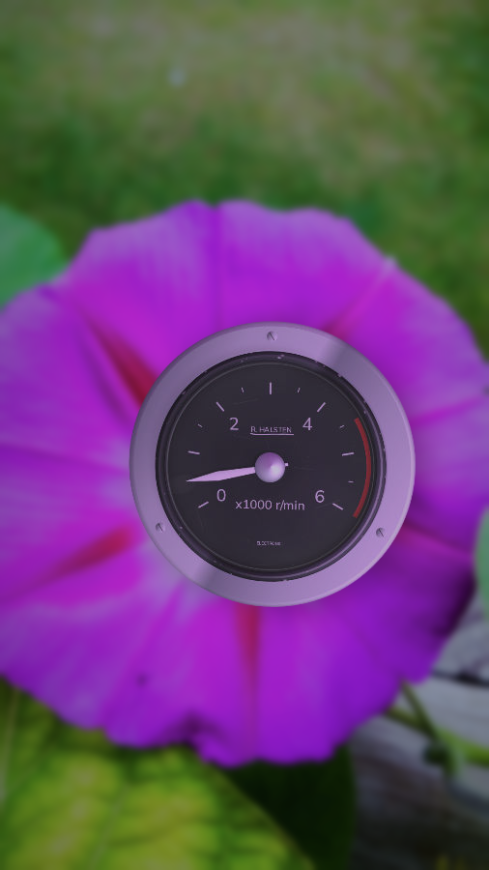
500 rpm
